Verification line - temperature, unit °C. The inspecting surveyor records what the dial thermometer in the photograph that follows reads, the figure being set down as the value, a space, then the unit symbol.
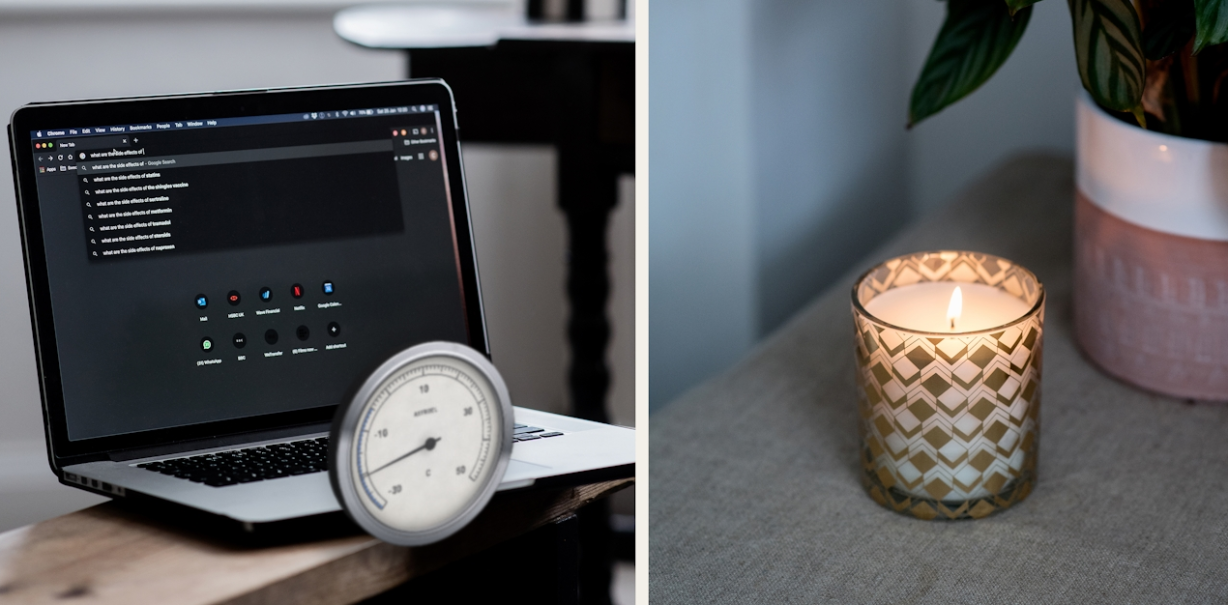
-20 °C
